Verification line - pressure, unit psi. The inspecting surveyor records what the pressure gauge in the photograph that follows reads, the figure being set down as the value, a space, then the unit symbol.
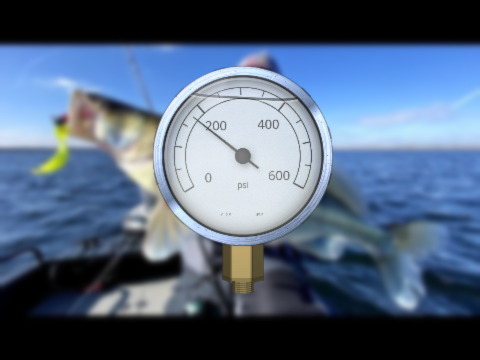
175 psi
